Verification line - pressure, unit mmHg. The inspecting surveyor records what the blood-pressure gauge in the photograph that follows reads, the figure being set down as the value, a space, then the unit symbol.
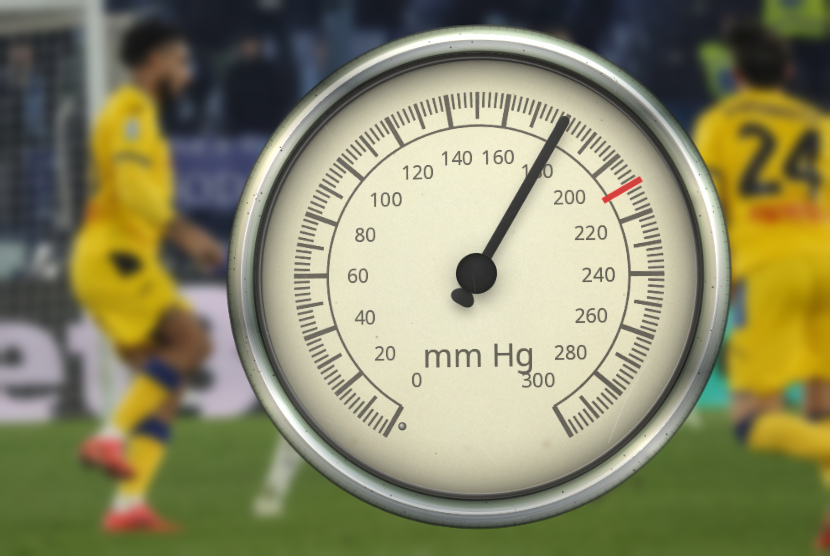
180 mmHg
